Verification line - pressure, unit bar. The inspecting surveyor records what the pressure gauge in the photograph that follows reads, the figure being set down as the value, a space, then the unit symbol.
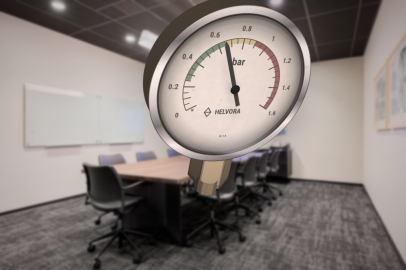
0.65 bar
